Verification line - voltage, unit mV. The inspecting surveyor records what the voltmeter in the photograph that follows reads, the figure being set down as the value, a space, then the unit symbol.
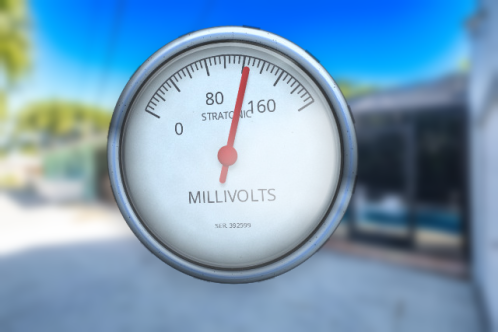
125 mV
